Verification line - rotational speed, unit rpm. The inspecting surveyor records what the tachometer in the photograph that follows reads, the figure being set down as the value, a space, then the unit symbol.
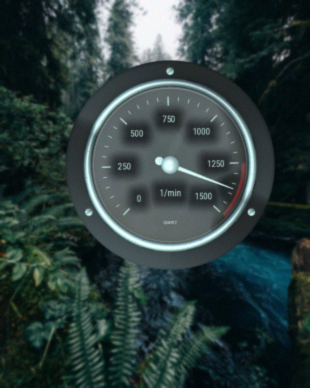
1375 rpm
